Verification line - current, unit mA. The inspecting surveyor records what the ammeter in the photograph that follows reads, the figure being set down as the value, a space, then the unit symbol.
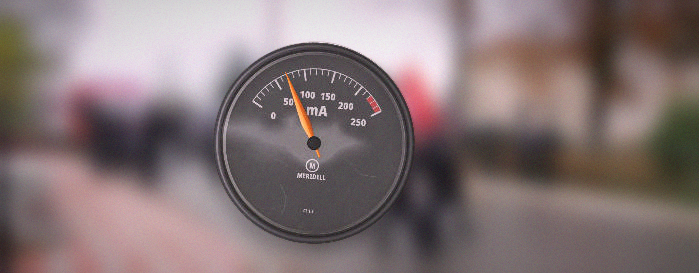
70 mA
